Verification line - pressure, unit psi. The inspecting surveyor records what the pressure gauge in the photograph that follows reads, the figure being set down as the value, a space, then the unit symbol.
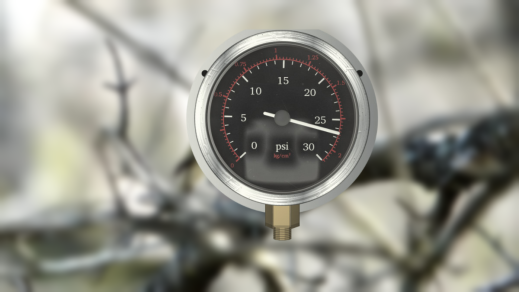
26.5 psi
